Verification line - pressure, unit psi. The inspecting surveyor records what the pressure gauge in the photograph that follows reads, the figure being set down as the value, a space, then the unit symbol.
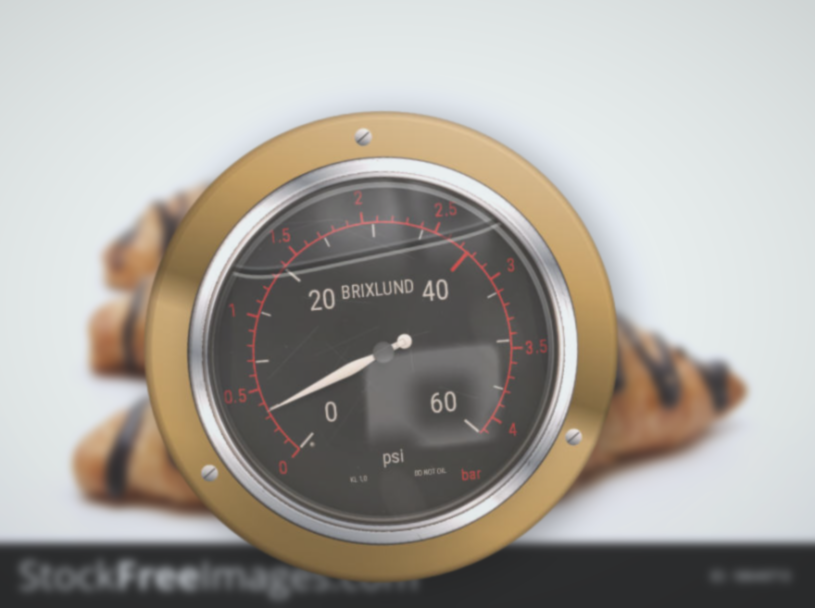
5 psi
